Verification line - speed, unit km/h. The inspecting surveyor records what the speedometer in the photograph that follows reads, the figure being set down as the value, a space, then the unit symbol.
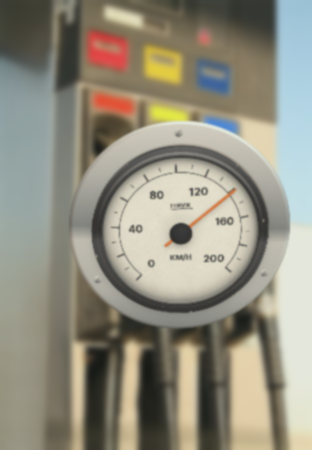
140 km/h
